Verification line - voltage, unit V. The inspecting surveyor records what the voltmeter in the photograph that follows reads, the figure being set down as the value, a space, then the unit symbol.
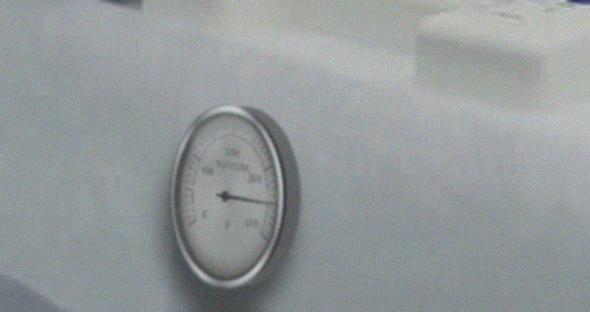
350 V
